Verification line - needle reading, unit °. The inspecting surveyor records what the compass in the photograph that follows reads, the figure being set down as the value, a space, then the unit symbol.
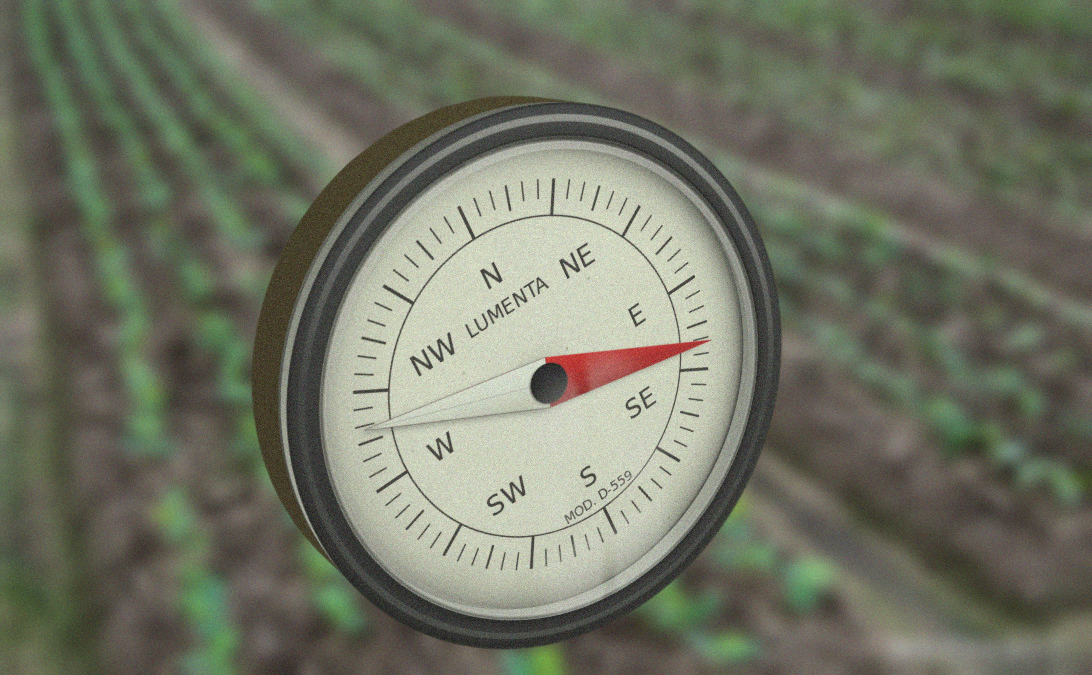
110 °
